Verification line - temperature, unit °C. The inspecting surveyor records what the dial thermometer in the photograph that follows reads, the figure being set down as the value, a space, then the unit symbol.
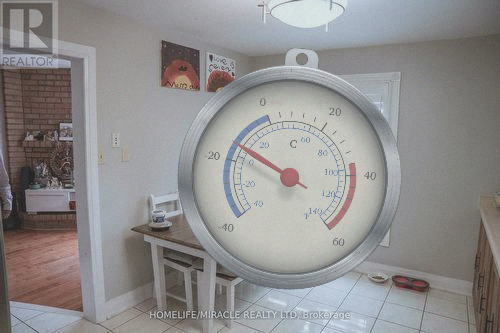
-14 °C
